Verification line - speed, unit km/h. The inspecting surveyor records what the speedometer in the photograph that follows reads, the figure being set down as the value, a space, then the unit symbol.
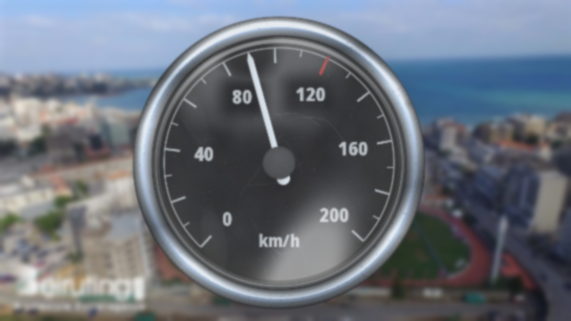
90 km/h
